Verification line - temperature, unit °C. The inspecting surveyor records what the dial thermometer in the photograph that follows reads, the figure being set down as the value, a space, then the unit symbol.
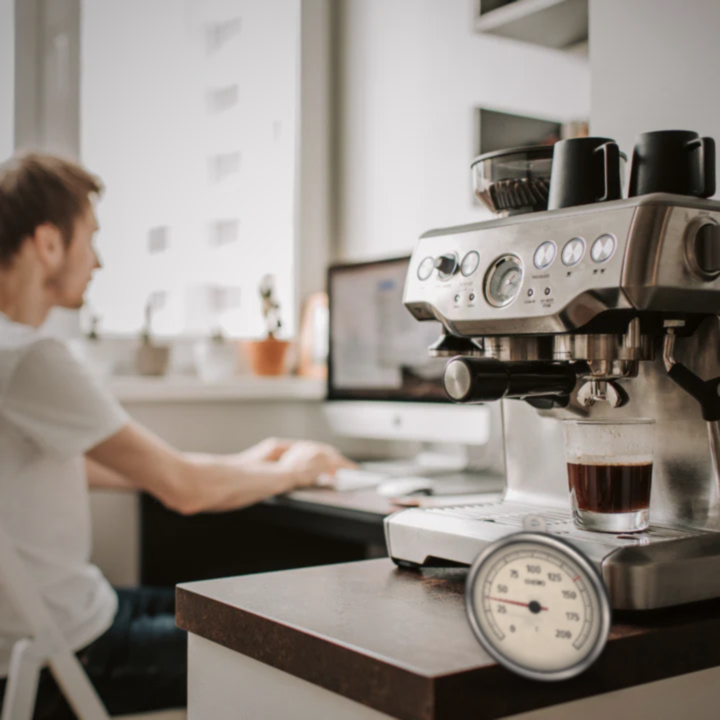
37.5 °C
